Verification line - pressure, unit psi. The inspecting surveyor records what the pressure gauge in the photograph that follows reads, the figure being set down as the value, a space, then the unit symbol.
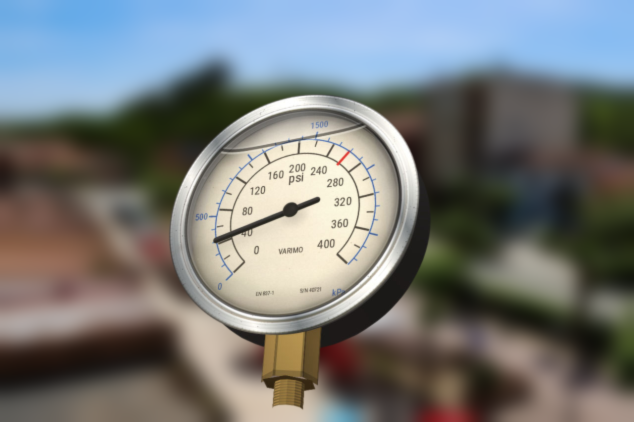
40 psi
